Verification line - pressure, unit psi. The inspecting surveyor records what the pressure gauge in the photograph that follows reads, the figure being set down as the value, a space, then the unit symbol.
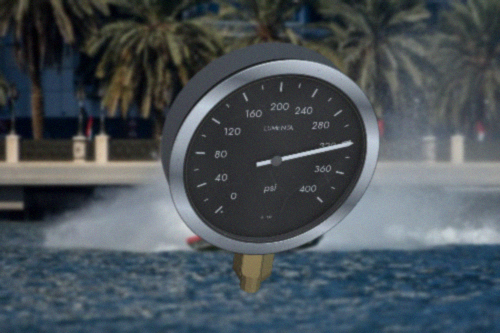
320 psi
